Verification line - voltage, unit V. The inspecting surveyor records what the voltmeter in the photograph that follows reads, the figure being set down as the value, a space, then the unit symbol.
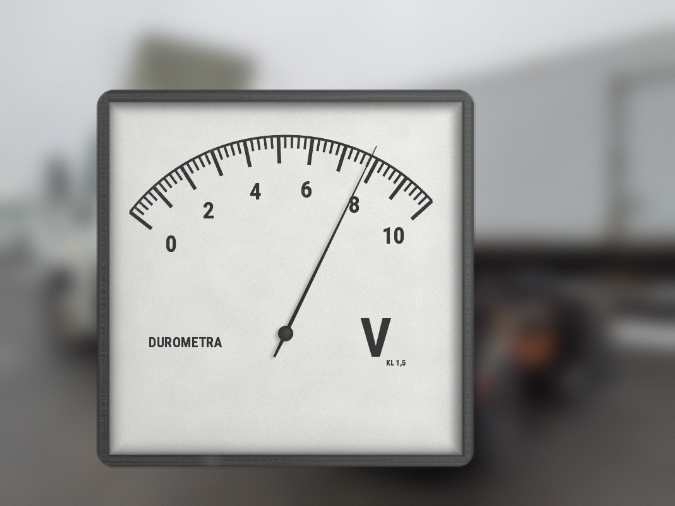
7.8 V
